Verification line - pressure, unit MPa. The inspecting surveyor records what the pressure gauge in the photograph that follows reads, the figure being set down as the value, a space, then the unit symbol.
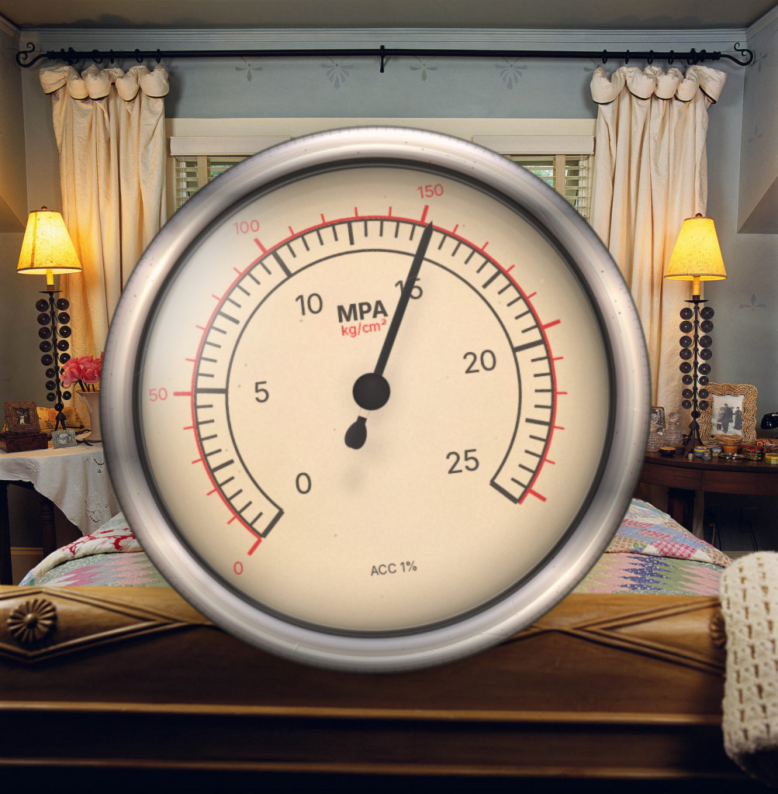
15 MPa
